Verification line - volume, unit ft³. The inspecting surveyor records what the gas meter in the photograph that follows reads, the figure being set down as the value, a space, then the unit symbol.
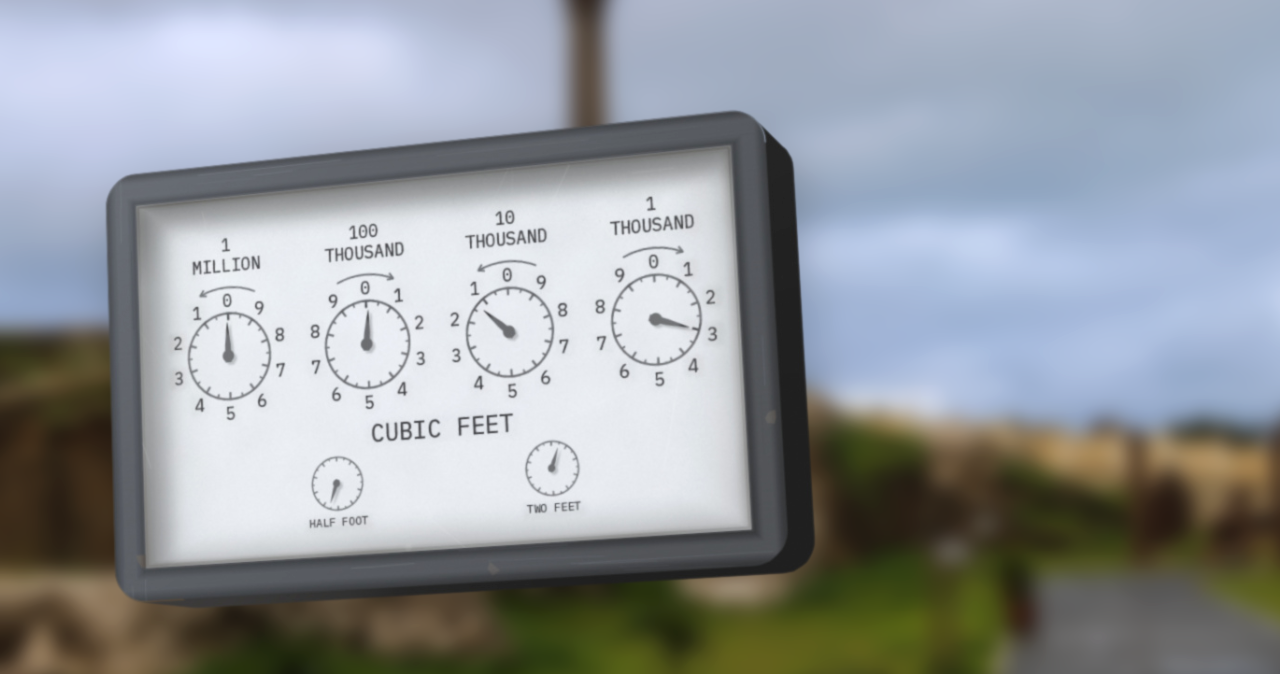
1300 ft³
